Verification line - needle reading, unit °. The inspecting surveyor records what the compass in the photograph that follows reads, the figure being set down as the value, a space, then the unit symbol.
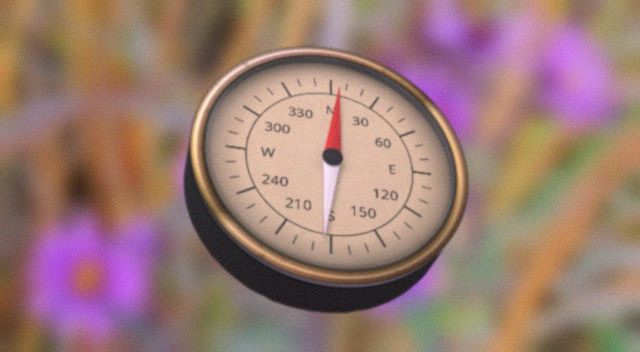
5 °
